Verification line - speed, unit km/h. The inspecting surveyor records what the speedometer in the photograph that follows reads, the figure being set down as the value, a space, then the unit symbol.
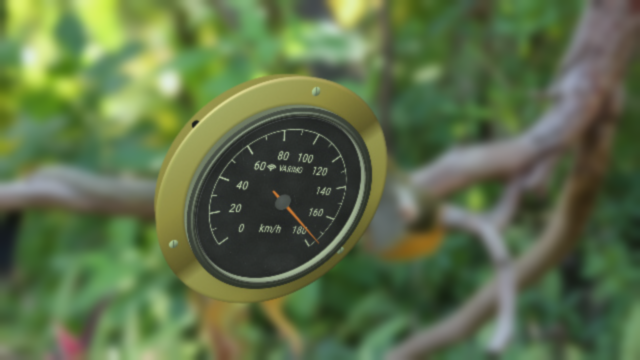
175 km/h
